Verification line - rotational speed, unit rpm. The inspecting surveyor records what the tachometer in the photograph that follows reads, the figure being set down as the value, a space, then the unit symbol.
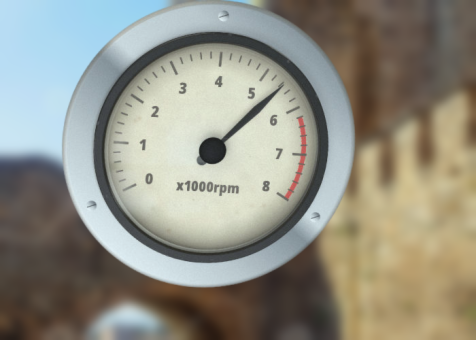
5400 rpm
